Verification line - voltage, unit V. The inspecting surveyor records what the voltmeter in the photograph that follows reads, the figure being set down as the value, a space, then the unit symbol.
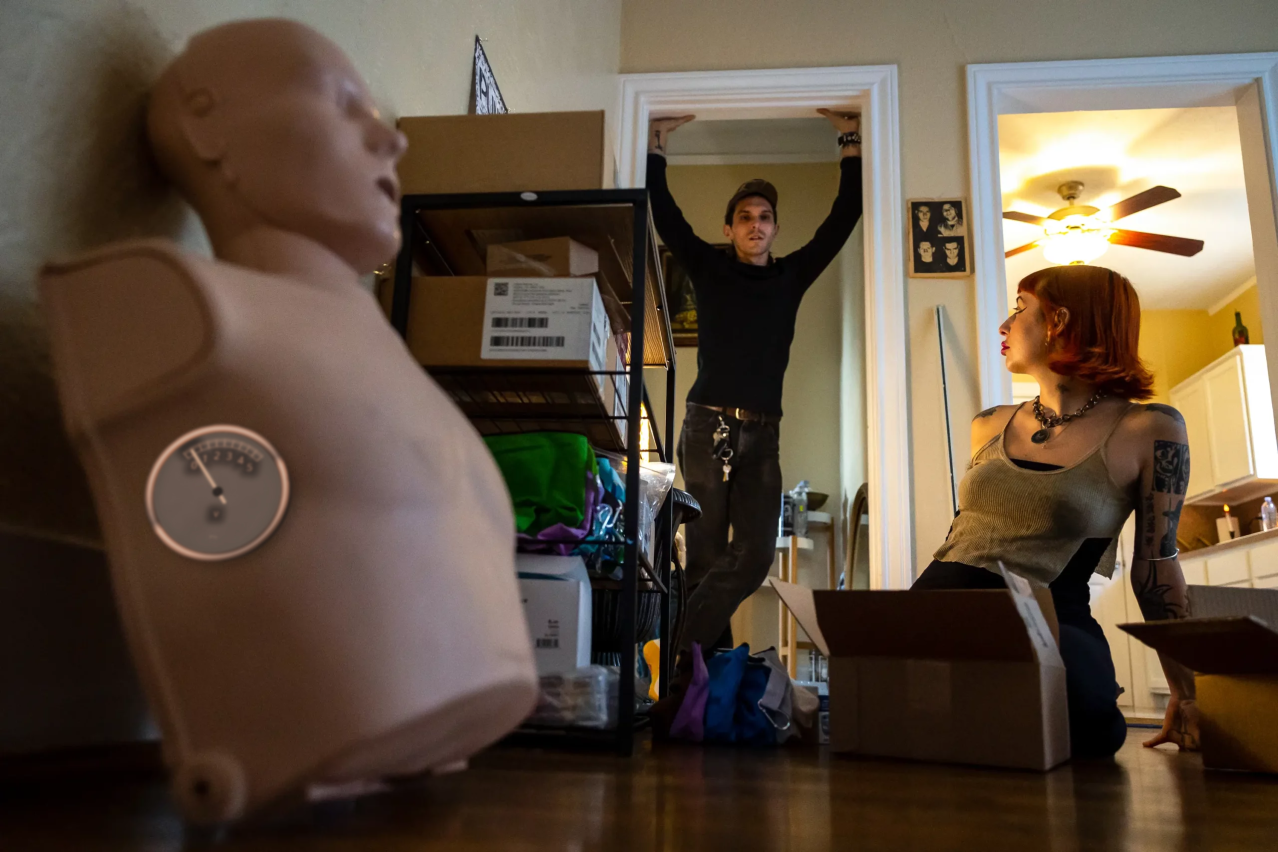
0.5 V
